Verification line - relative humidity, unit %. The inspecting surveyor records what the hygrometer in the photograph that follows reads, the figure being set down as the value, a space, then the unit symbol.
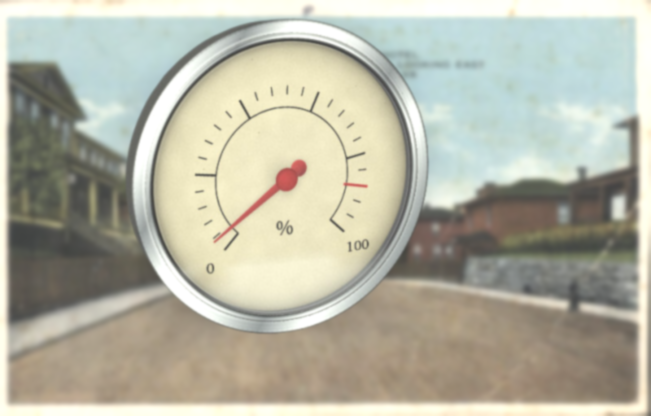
4 %
